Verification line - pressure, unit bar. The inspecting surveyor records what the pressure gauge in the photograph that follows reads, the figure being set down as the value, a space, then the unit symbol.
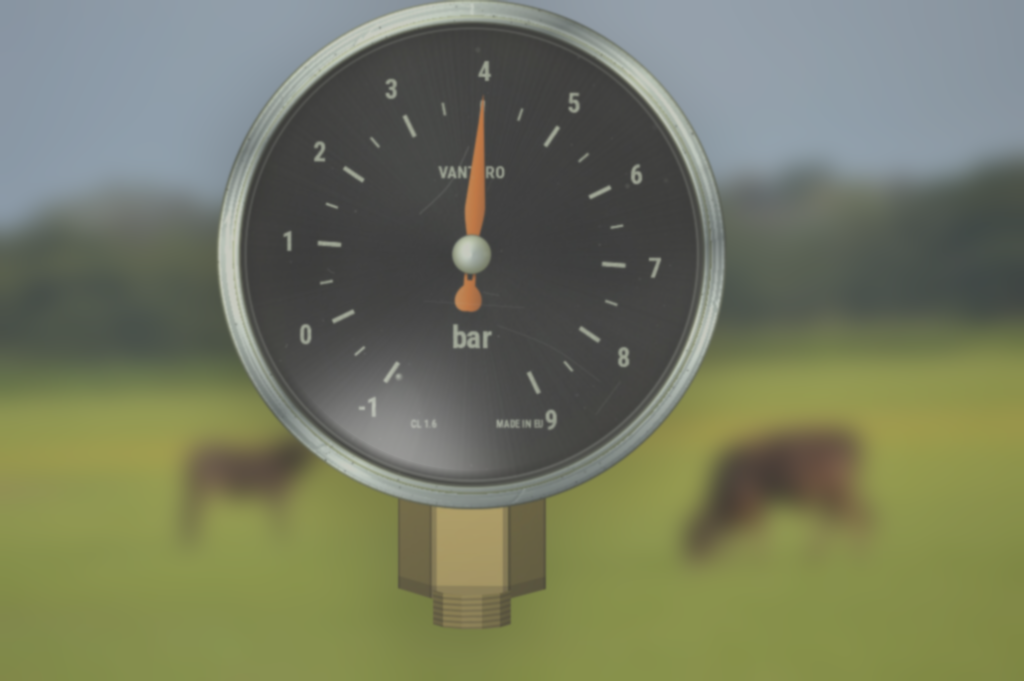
4 bar
